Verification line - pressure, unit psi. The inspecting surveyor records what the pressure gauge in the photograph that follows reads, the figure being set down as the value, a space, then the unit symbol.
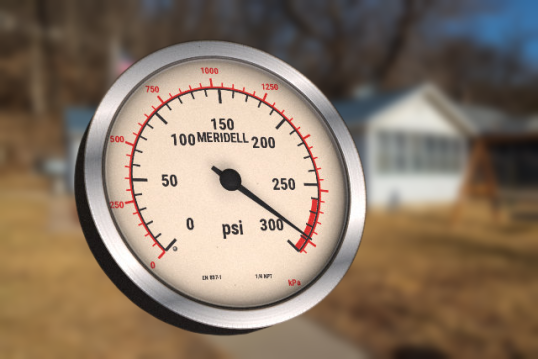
290 psi
